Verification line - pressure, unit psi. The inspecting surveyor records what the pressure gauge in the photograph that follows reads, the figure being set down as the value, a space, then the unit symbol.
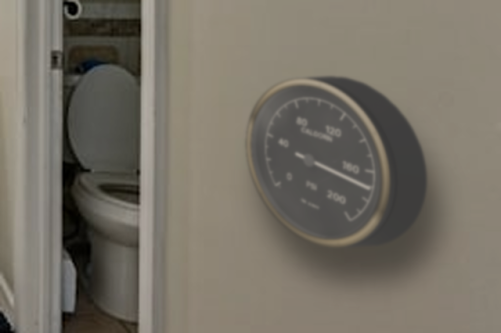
170 psi
